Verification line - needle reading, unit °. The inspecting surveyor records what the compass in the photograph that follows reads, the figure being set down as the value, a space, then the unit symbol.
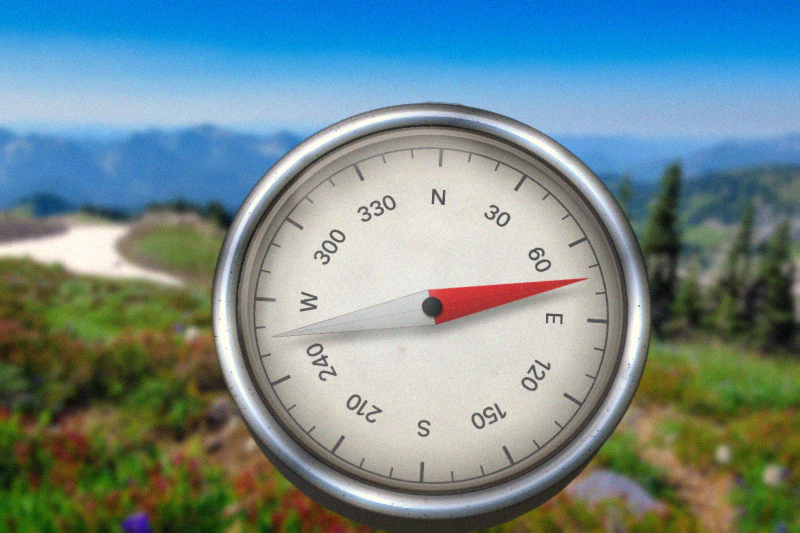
75 °
